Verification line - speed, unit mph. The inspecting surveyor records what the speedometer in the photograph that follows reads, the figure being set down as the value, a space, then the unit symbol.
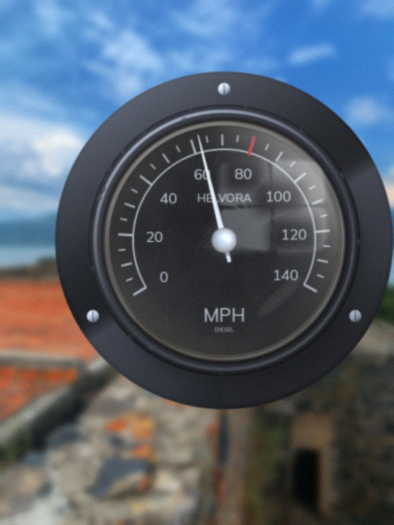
62.5 mph
